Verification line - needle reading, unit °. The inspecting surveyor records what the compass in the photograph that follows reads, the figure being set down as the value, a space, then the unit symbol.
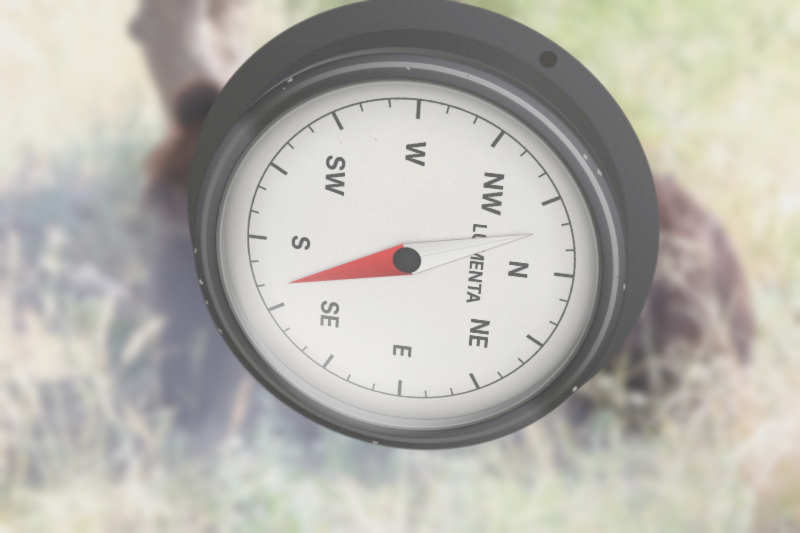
160 °
